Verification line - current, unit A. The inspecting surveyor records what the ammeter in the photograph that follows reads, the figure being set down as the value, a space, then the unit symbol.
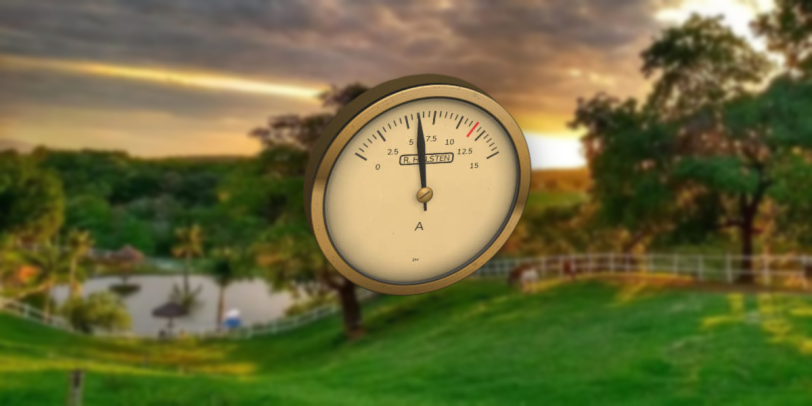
6 A
